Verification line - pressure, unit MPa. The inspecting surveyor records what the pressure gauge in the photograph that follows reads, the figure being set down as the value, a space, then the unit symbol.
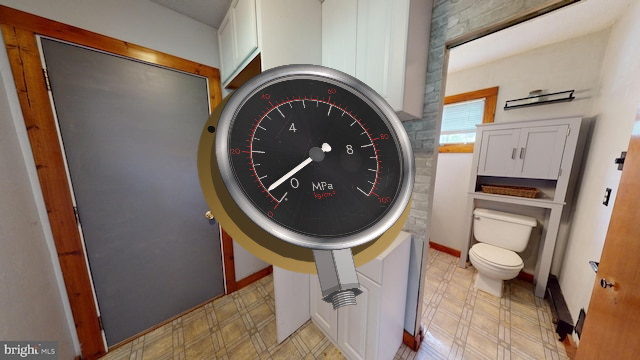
0.5 MPa
